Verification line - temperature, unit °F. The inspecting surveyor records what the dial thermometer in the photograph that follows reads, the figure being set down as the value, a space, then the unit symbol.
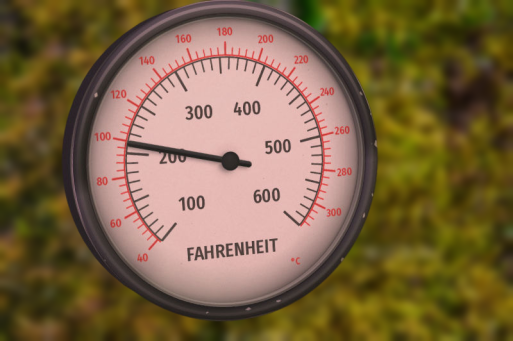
210 °F
